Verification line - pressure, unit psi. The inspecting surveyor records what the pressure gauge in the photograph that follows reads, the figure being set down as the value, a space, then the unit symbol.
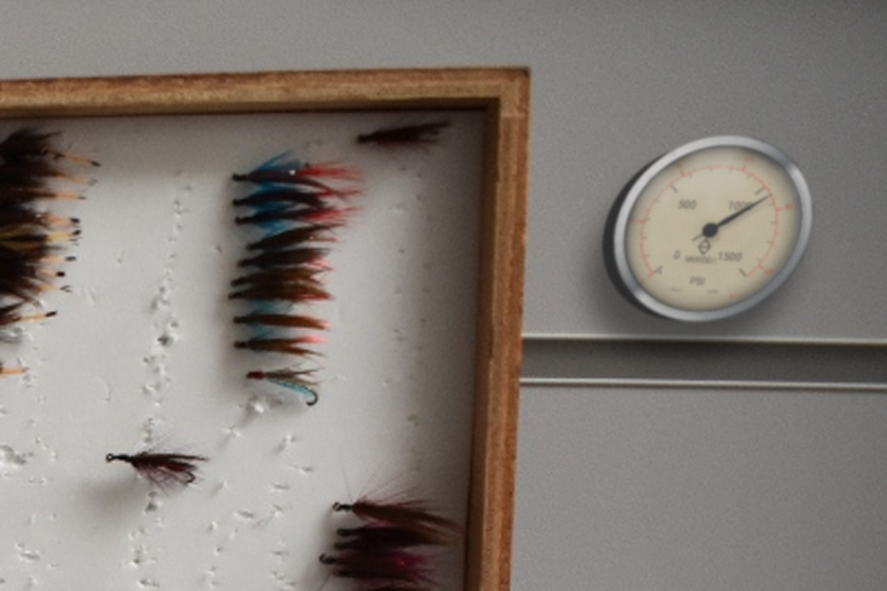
1050 psi
